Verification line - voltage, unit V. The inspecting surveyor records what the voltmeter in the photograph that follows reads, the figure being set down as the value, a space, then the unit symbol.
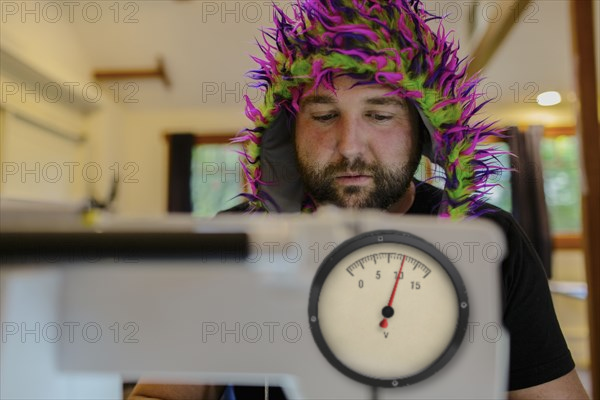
10 V
